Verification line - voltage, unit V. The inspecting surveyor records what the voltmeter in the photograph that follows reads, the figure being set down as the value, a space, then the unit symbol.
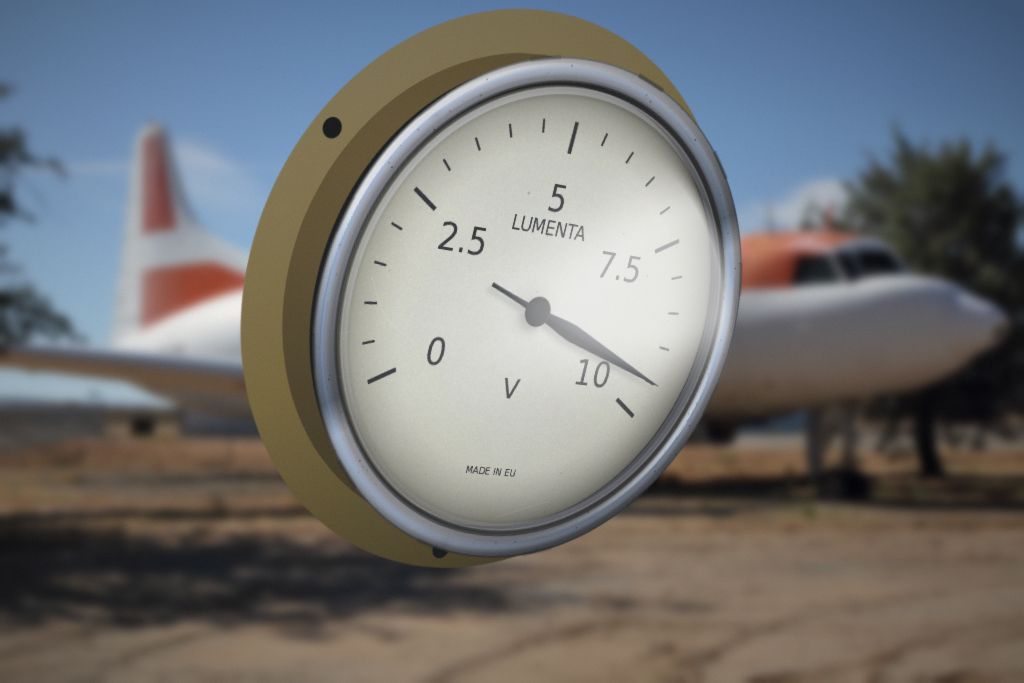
9.5 V
